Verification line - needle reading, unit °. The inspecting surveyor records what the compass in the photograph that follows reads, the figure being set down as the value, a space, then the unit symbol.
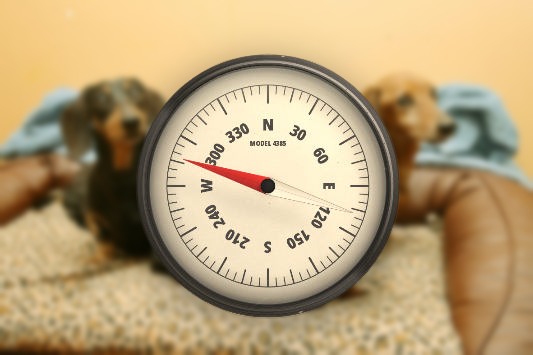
287.5 °
